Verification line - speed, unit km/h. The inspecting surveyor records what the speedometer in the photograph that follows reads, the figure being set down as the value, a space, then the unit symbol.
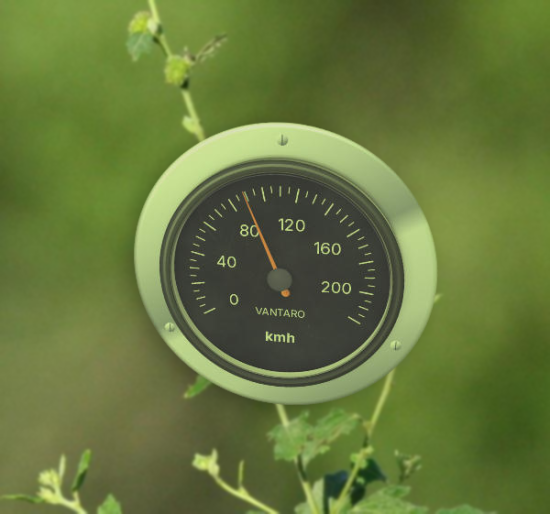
90 km/h
